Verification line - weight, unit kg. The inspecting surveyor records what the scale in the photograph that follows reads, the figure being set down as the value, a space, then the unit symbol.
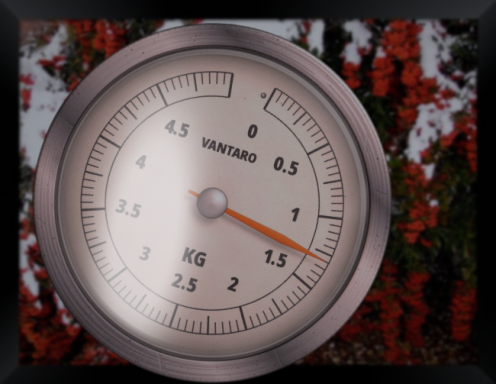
1.3 kg
